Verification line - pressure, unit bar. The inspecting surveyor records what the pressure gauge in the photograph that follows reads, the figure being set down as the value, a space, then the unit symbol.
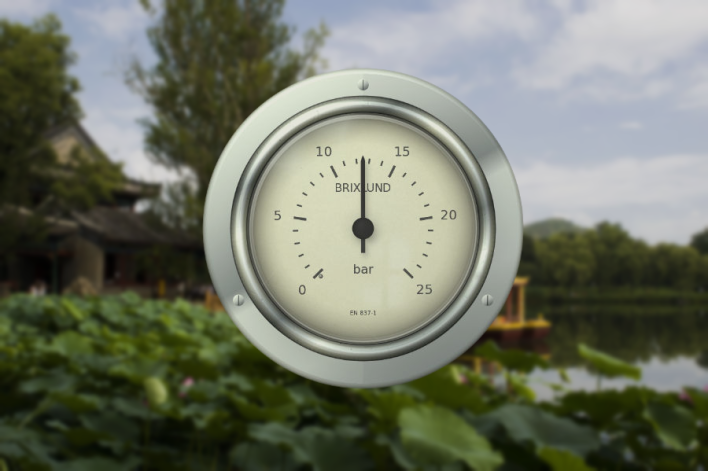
12.5 bar
